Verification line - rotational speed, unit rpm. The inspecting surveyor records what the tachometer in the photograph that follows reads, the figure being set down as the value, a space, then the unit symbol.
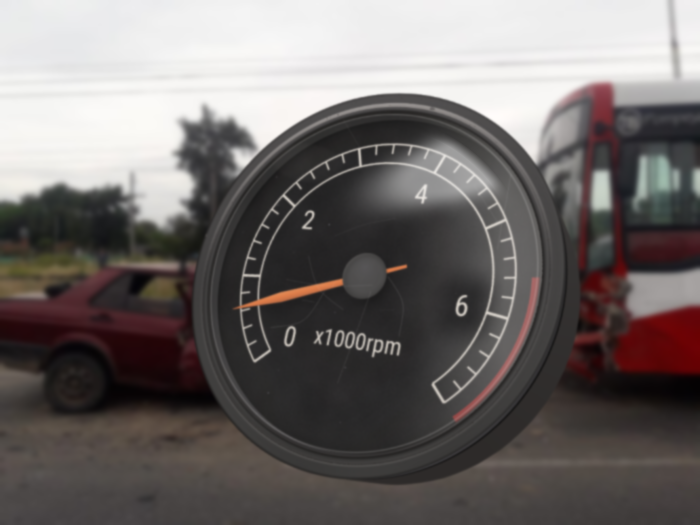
600 rpm
